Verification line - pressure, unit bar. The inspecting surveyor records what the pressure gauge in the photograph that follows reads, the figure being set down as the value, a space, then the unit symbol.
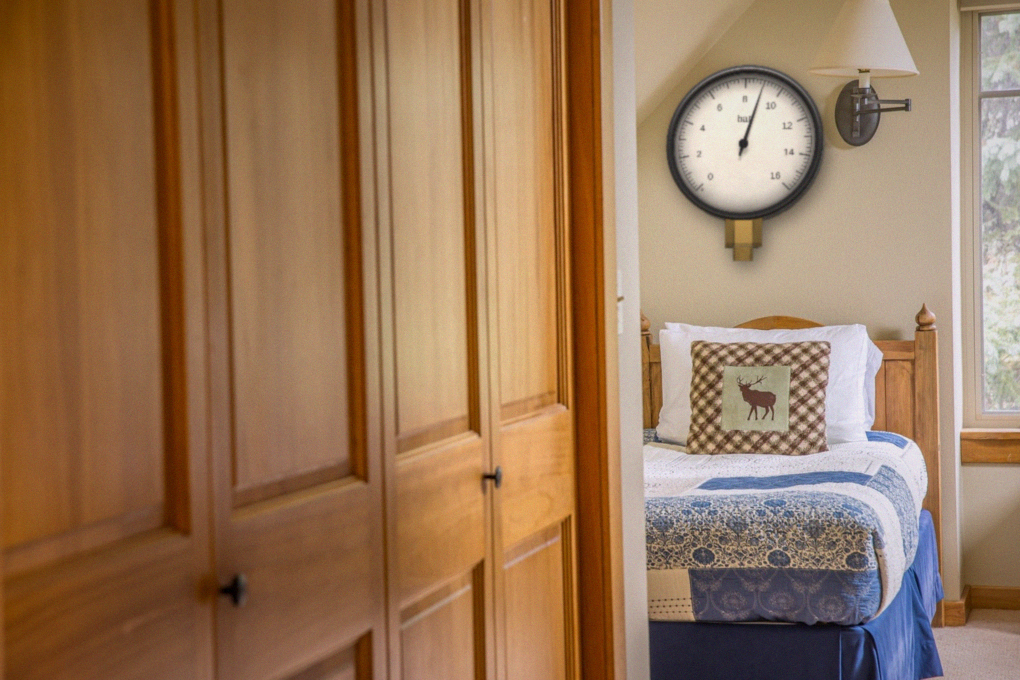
9 bar
